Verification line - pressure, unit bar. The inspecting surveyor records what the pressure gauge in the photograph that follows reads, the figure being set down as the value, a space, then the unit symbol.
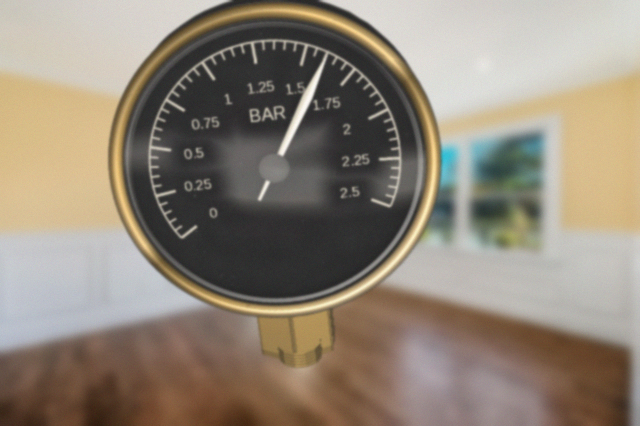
1.6 bar
